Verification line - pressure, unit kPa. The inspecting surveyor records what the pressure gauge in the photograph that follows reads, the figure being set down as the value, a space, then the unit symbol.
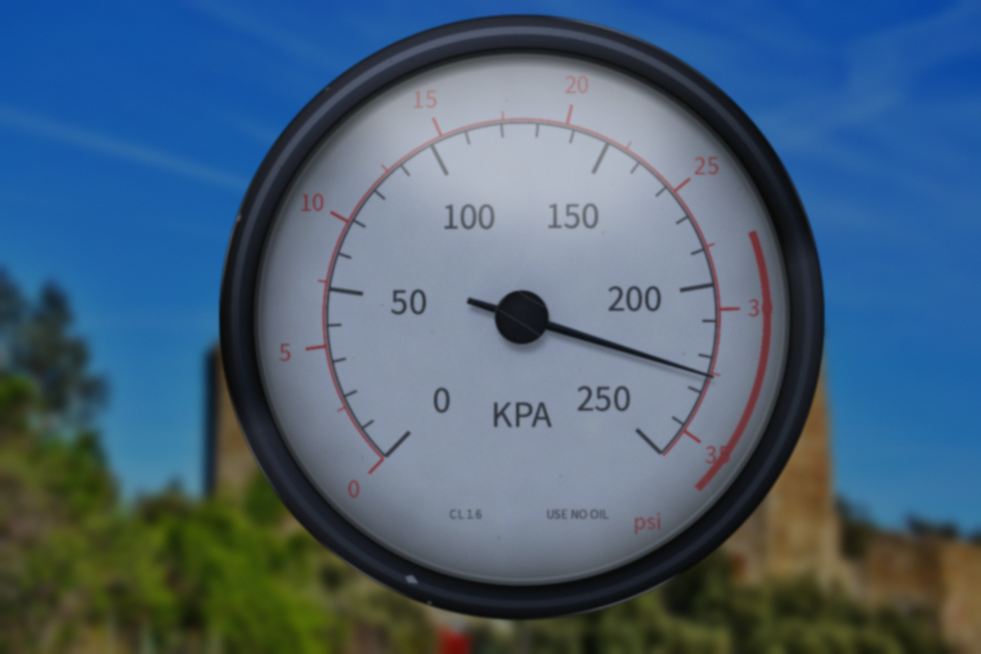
225 kPa
